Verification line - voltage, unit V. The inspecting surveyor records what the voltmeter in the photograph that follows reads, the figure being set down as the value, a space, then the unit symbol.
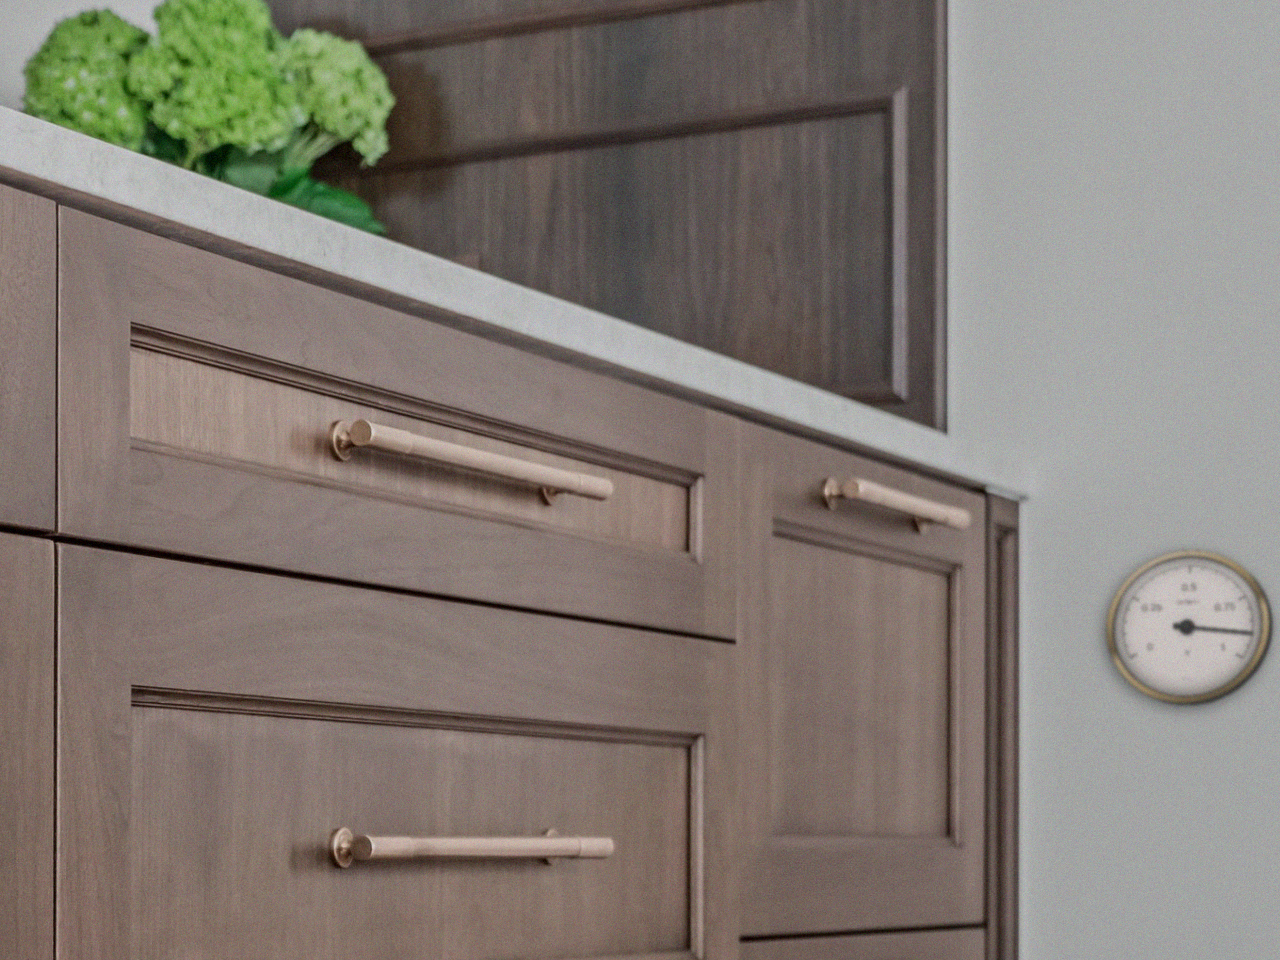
0.9 V
